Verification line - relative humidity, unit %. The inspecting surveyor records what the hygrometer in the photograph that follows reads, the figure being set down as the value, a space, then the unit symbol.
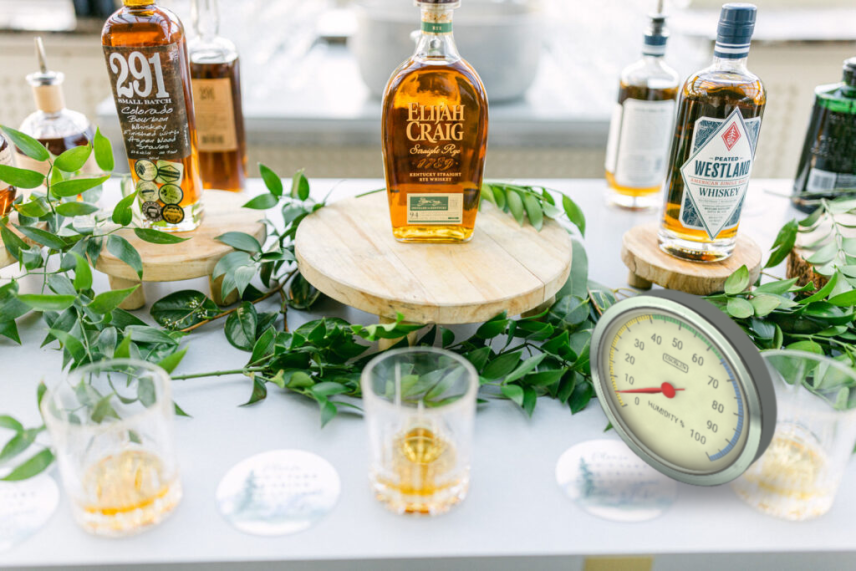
5 %
